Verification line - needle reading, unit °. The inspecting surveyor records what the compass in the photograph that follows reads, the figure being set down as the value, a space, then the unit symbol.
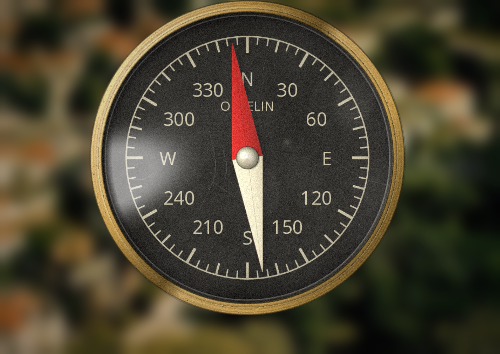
352.5 °
